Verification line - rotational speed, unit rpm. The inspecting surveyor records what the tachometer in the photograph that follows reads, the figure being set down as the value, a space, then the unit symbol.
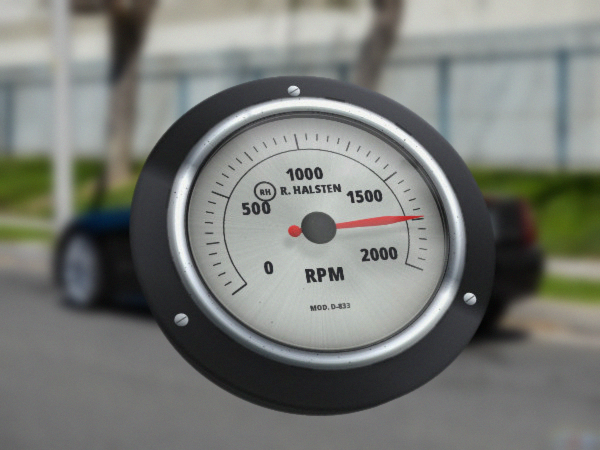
1750 rpm
